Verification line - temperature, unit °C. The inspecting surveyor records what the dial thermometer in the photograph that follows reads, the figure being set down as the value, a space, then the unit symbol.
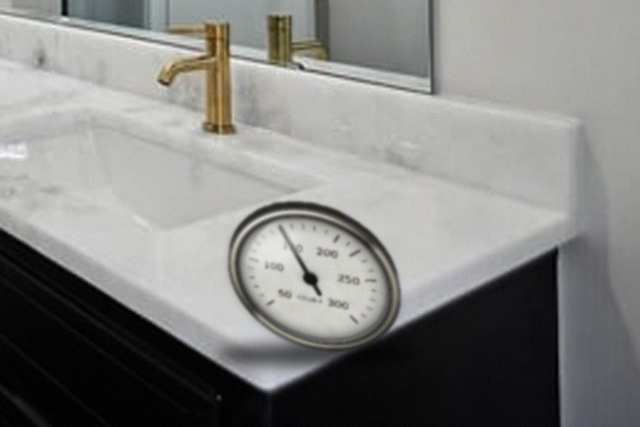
150 °C
